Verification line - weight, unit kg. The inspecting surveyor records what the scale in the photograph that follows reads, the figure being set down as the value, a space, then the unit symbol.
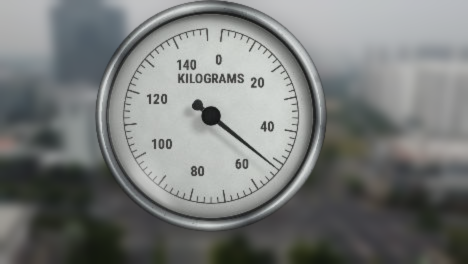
52 kg
